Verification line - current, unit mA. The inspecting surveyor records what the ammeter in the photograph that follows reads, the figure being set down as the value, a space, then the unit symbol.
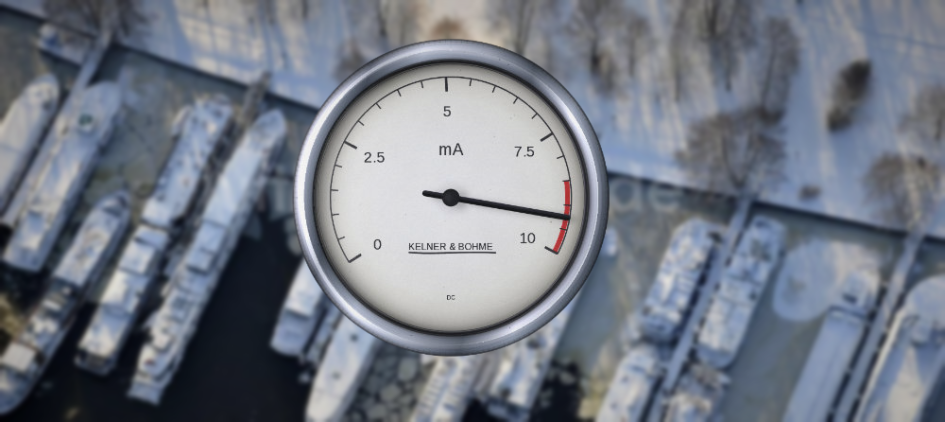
9.25 mA
